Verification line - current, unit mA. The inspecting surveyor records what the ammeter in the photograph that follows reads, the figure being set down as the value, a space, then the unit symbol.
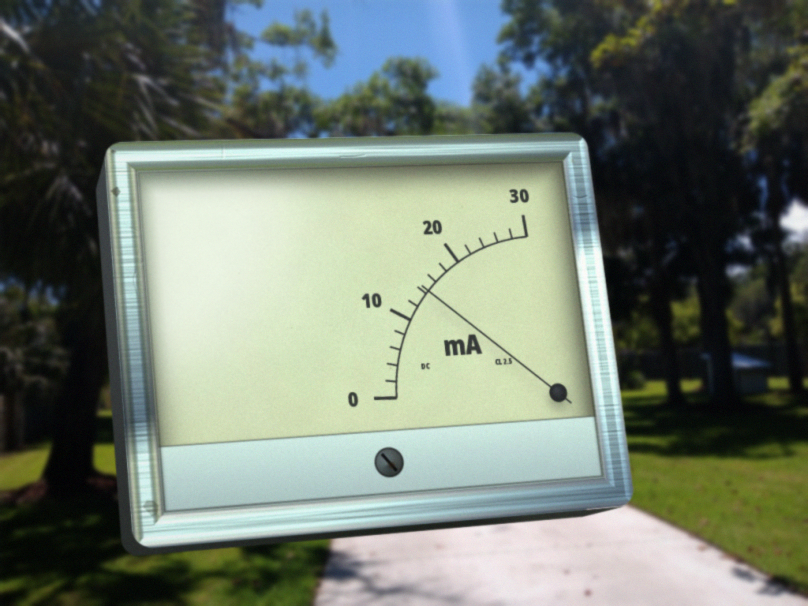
14 mA
